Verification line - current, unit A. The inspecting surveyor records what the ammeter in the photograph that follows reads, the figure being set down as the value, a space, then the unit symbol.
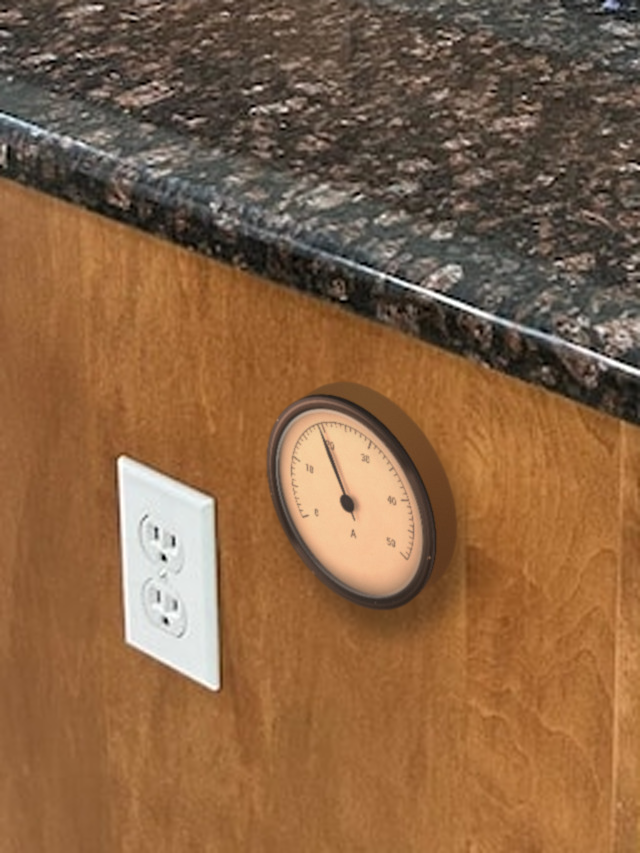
20 A
